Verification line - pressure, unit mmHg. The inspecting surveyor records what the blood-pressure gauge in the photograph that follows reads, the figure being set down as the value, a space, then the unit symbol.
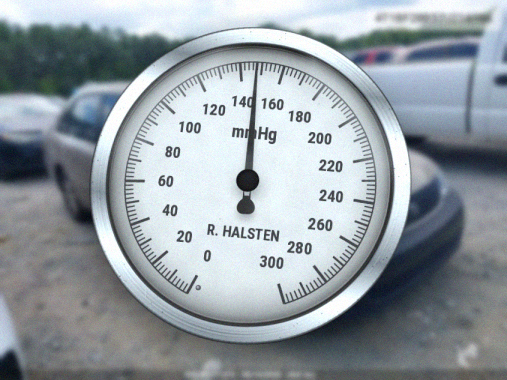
148 mmHg
